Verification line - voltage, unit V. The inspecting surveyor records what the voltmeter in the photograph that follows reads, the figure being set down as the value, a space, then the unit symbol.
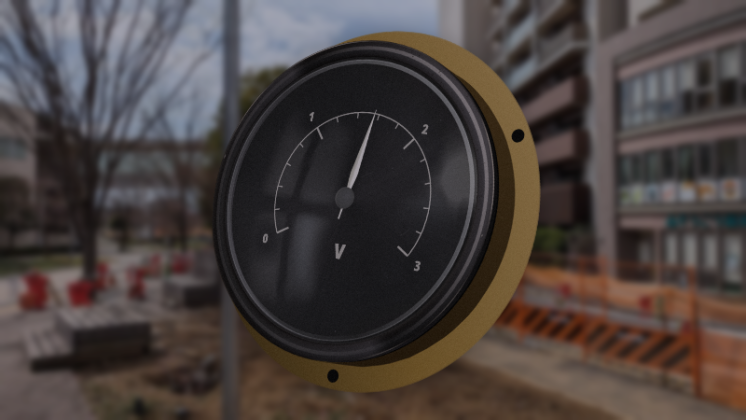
1.6 V
